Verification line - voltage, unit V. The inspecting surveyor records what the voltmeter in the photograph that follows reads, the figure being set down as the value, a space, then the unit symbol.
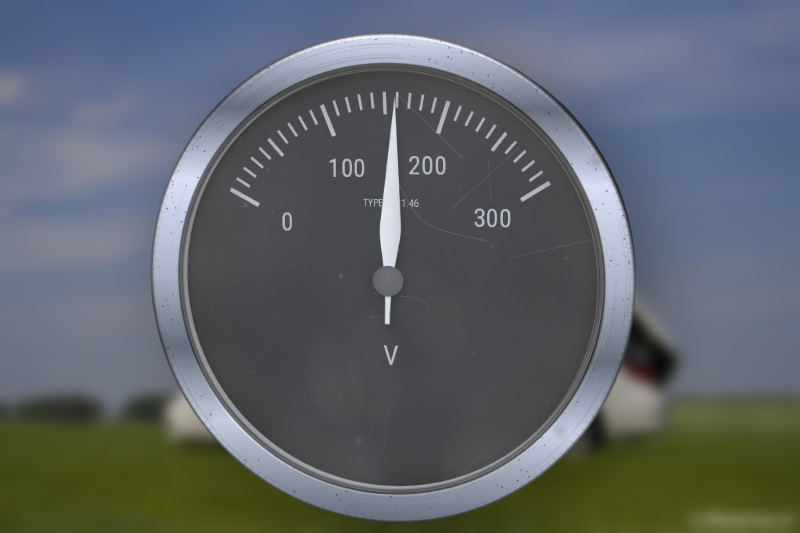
160 V
